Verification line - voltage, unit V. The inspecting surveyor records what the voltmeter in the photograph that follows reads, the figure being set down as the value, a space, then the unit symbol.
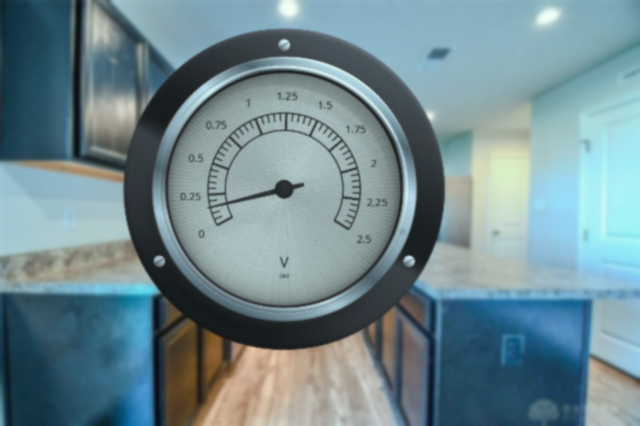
0.15 V
